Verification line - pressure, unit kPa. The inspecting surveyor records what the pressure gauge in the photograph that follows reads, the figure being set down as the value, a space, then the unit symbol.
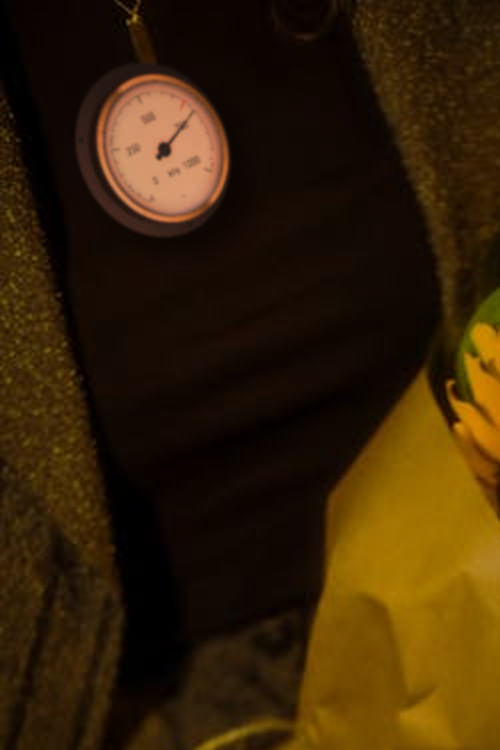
750 kPa
